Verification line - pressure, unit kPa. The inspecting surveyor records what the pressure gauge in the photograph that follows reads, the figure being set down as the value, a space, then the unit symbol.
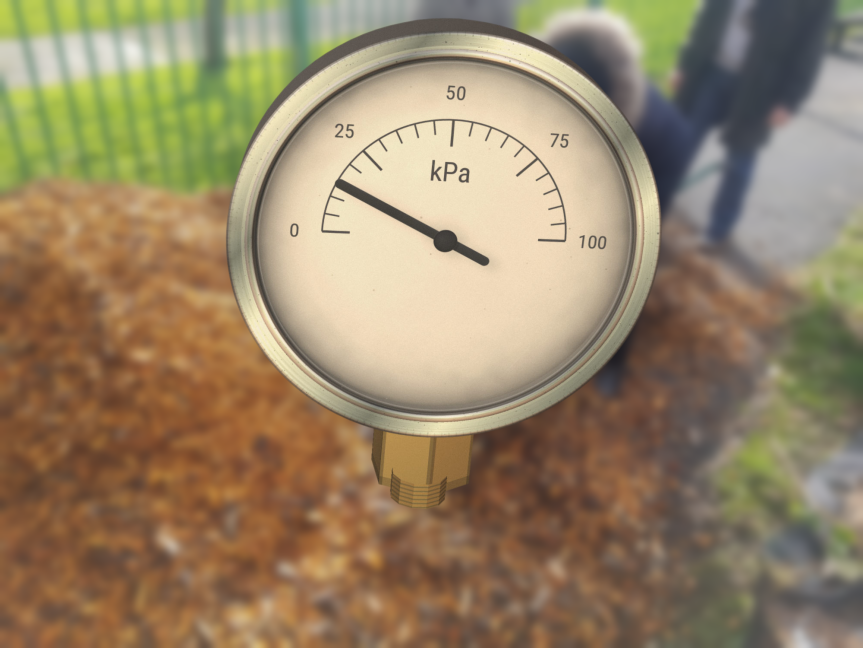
15 kPa
